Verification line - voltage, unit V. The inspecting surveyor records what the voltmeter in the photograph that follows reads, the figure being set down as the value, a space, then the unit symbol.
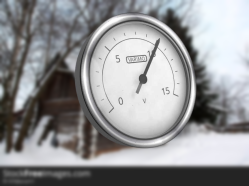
10 V
